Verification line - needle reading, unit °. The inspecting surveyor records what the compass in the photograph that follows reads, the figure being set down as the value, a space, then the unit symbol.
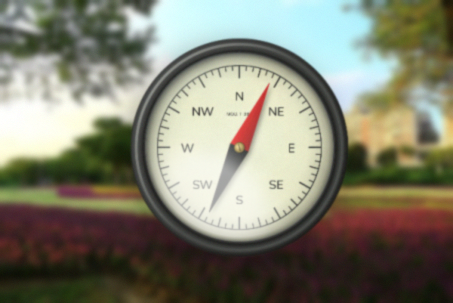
25 °
